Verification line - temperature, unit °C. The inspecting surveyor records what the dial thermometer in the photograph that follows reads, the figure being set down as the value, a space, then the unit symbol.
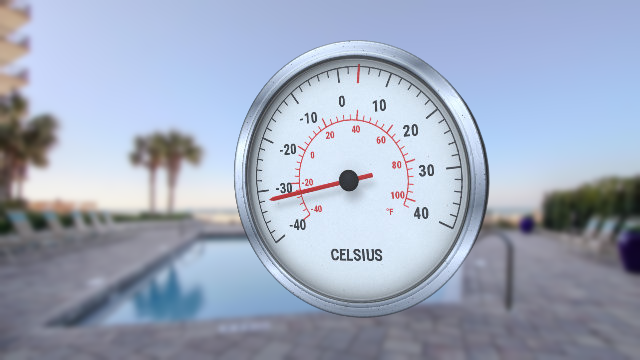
-32 °C
